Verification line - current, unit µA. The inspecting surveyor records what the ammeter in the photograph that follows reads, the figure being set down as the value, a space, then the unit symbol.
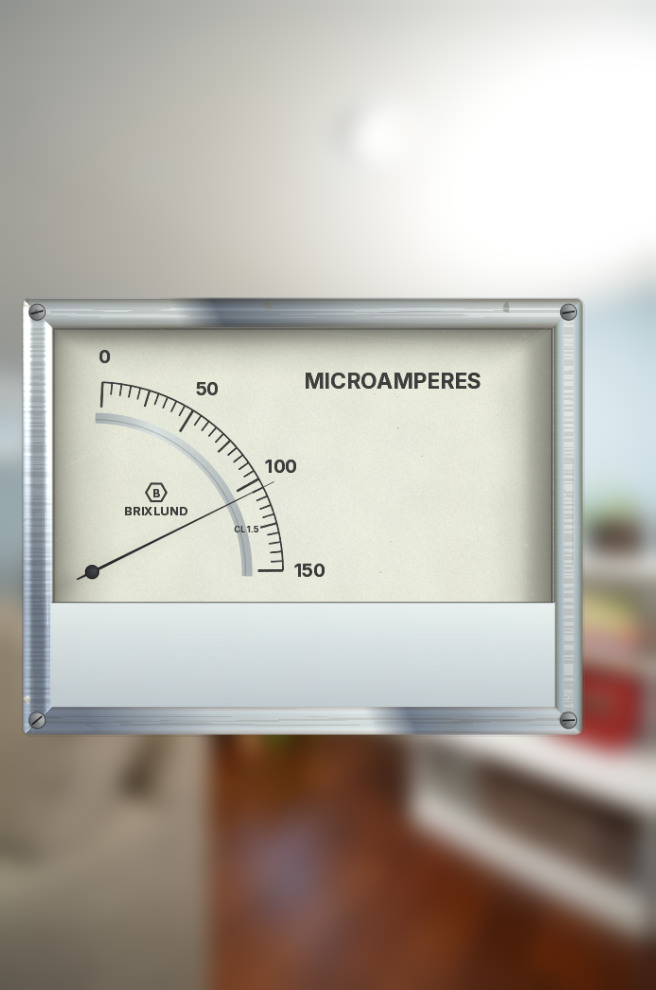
105 µA
